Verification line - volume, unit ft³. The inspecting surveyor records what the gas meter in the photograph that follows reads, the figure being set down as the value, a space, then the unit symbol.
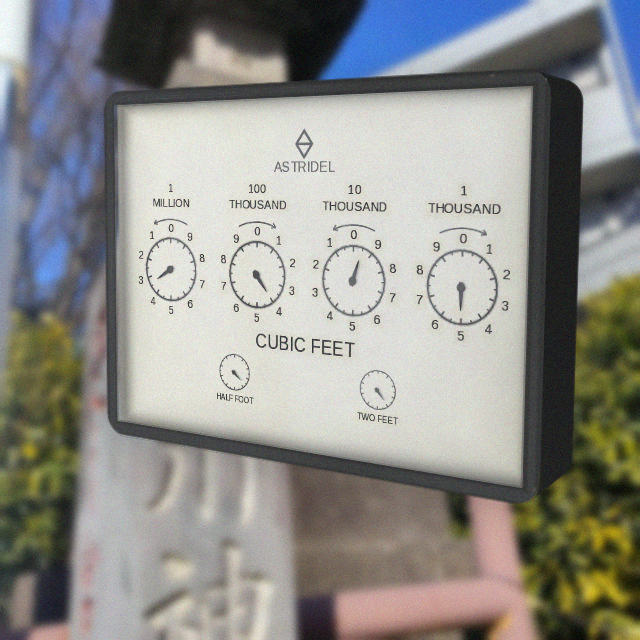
339500 ft³
